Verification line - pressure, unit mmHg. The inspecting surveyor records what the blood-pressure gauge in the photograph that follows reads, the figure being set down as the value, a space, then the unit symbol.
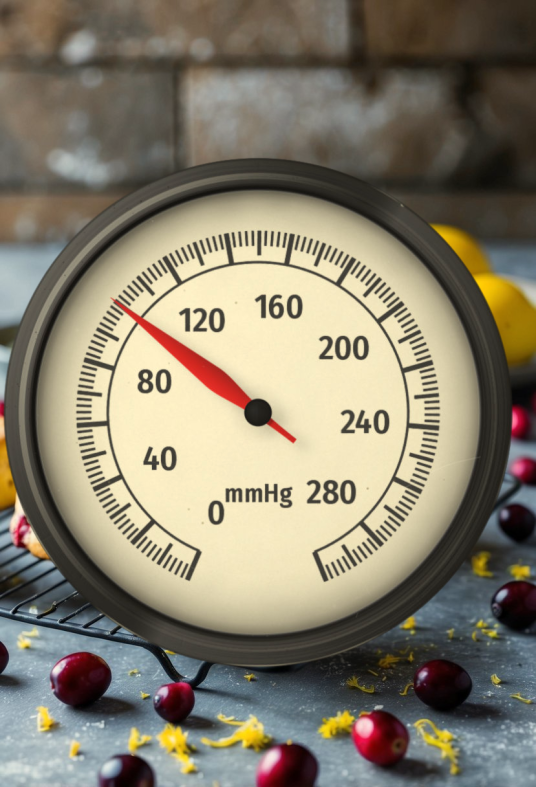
100 mmHg
